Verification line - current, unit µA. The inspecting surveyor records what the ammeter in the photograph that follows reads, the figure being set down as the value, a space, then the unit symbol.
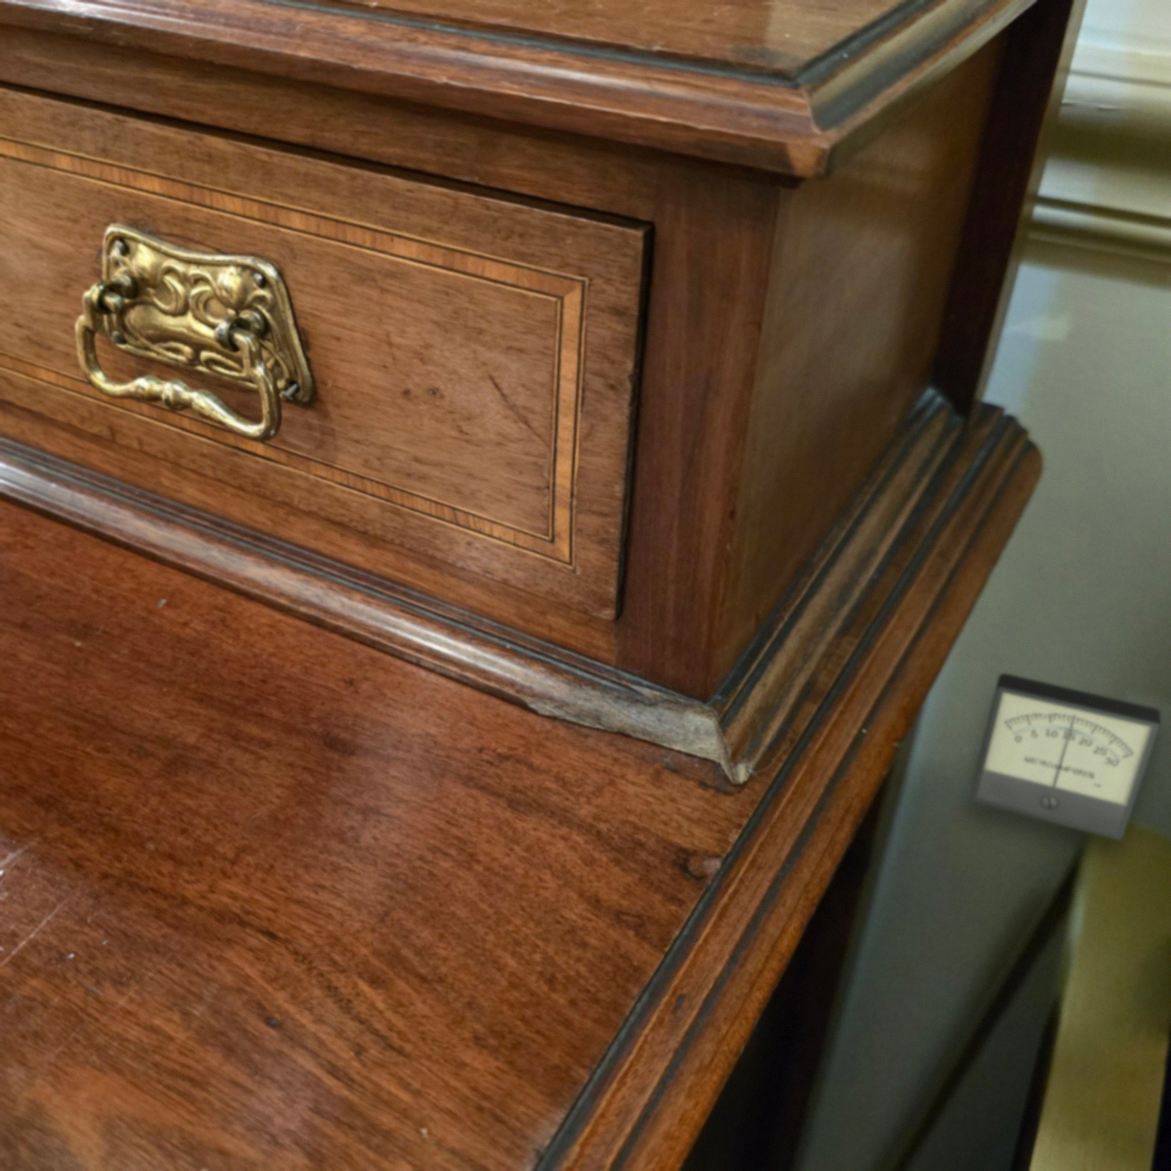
15 µA
